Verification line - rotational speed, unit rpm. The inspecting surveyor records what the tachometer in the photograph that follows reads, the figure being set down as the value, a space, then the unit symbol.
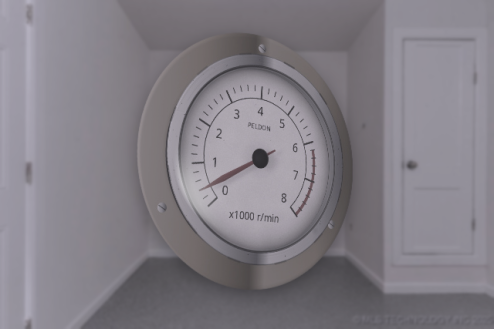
400 rpm
